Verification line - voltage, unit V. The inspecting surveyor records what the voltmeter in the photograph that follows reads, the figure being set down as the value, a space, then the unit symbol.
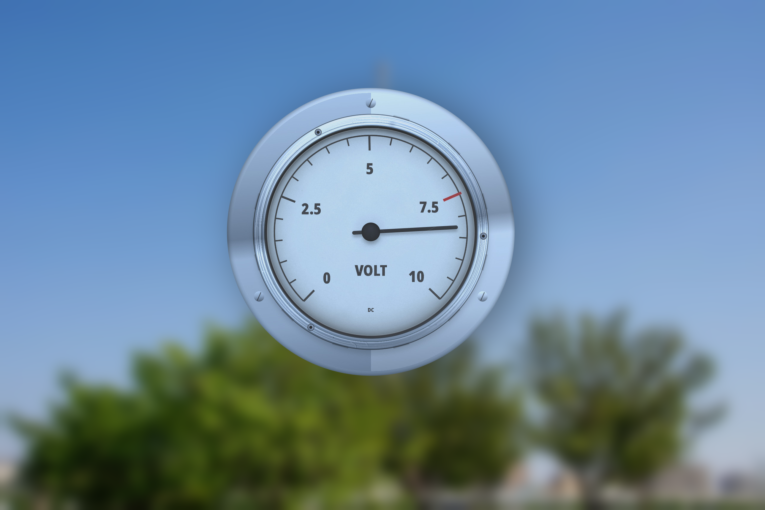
8.25 V
